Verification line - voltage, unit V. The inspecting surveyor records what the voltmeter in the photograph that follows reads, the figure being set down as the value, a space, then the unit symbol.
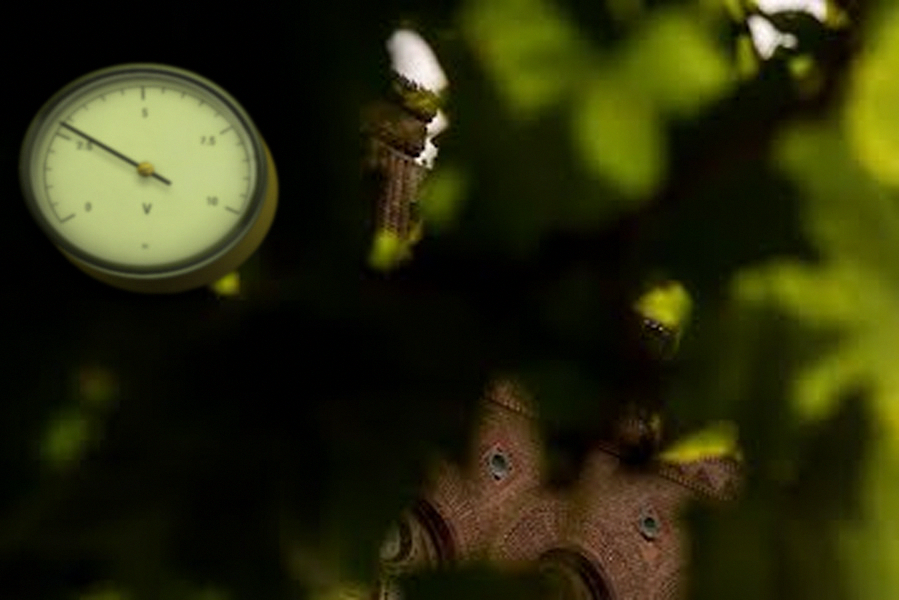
2.75 V
